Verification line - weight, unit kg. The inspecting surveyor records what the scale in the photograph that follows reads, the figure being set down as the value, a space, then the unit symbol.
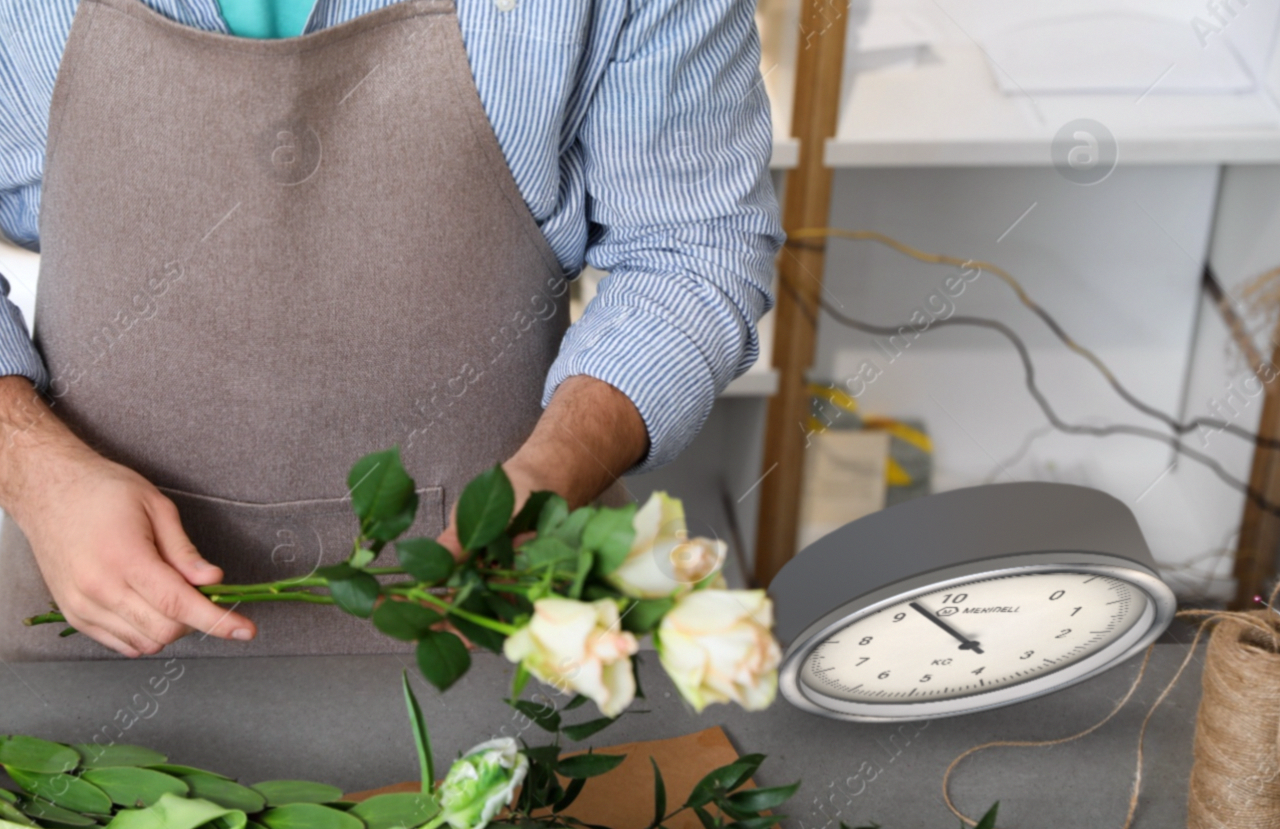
9.5 kg
